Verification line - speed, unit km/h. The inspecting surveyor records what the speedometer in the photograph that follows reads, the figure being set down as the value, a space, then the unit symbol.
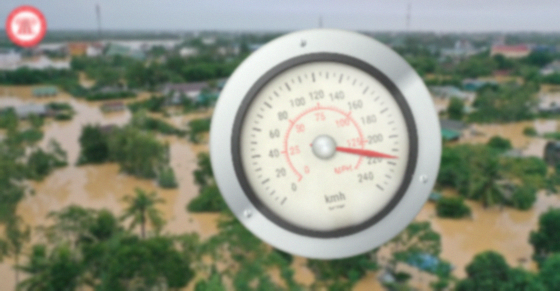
215 km/h
